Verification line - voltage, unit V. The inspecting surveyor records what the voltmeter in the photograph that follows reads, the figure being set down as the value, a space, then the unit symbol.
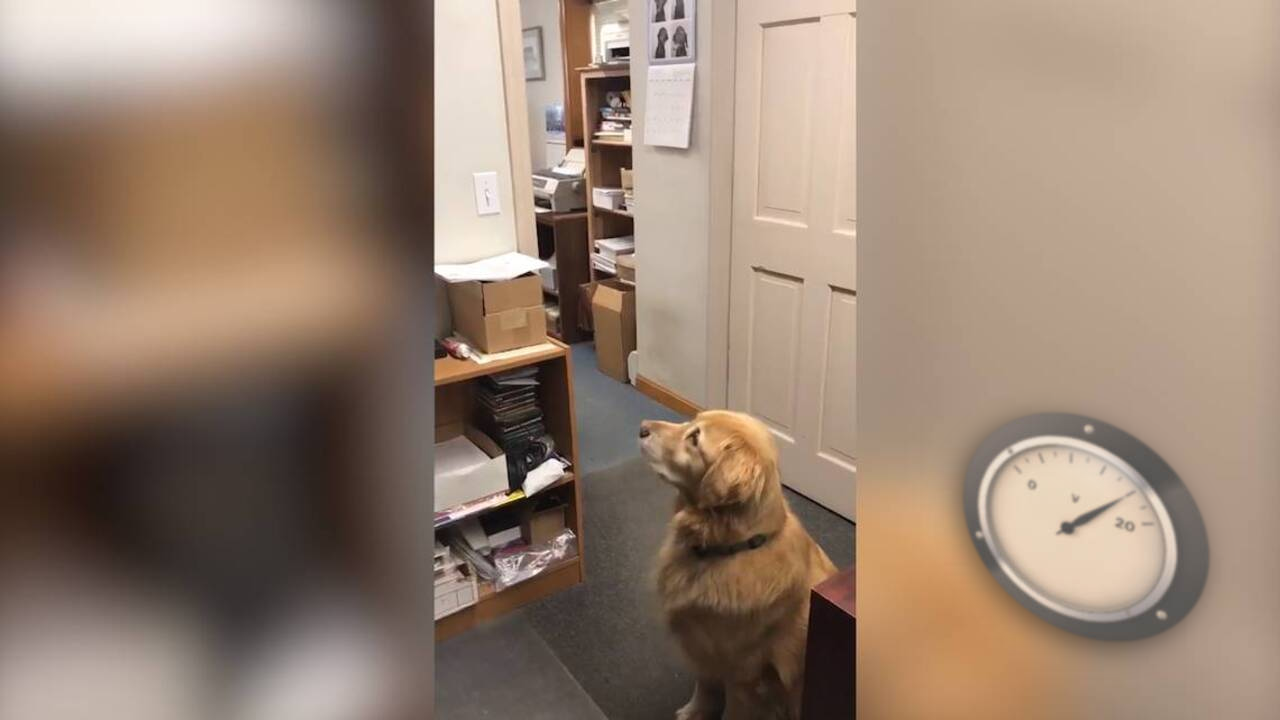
16 V
